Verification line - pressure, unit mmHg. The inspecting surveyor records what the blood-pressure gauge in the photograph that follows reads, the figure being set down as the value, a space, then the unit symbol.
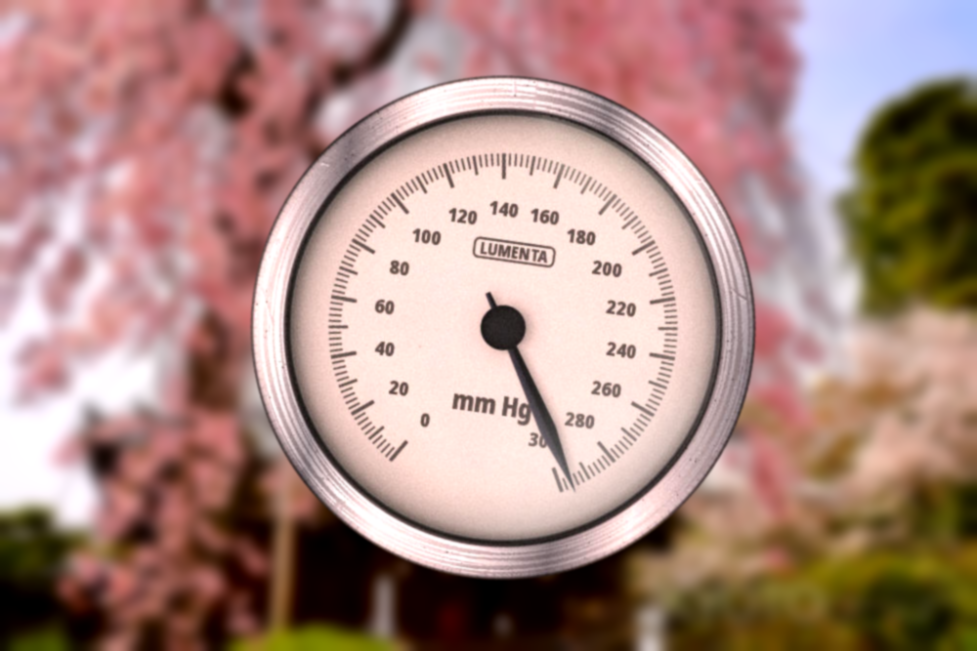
296 mmHg
